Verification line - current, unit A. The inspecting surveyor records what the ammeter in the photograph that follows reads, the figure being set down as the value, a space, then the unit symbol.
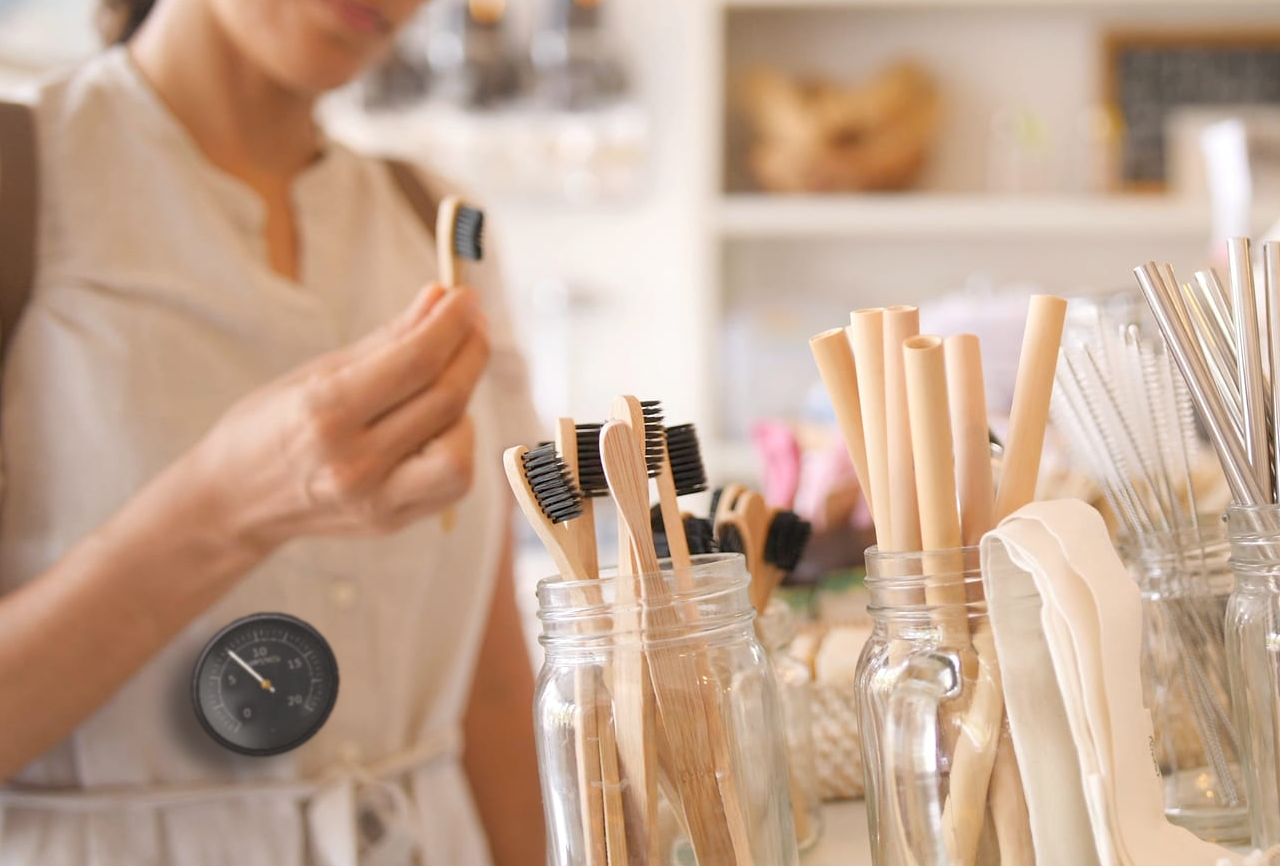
7.5 A
